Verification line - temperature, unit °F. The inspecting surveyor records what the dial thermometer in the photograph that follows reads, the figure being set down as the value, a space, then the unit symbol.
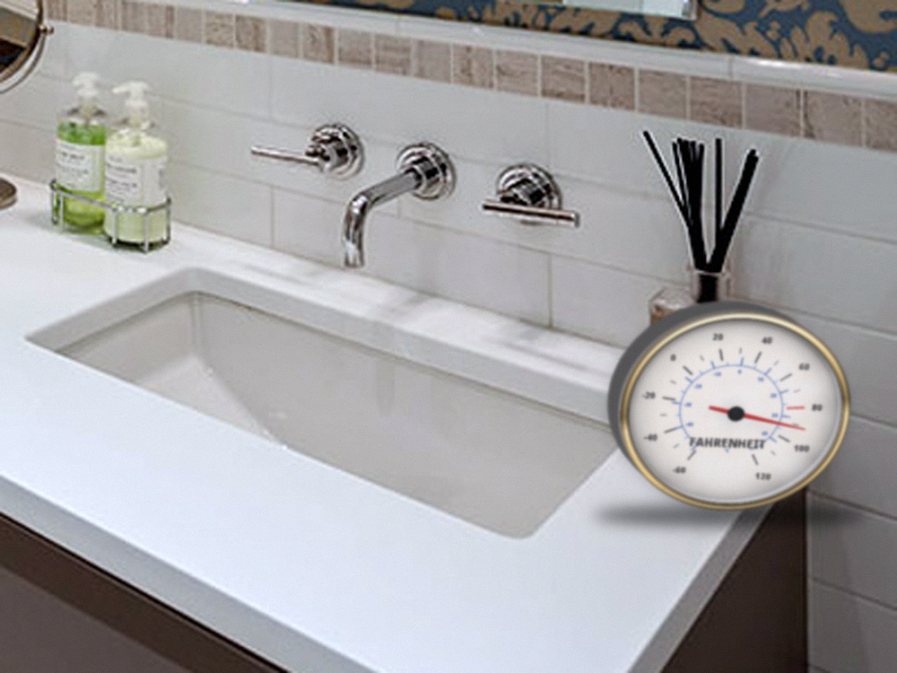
90 °F
